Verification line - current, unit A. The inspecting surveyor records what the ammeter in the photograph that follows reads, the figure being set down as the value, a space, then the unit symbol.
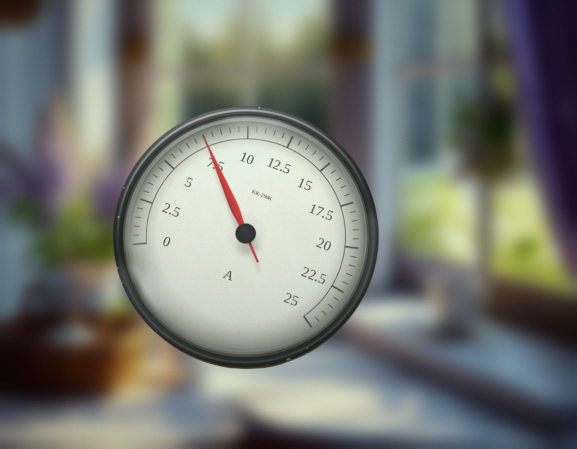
7.5 A
